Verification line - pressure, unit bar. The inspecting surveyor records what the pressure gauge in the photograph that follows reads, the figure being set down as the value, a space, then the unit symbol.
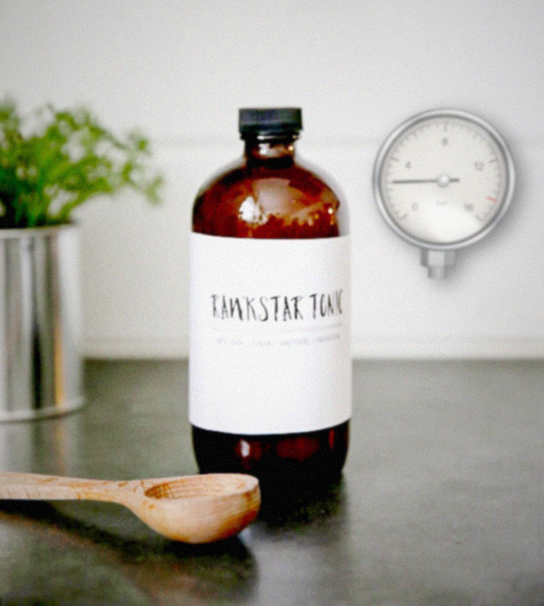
2.5 bar
